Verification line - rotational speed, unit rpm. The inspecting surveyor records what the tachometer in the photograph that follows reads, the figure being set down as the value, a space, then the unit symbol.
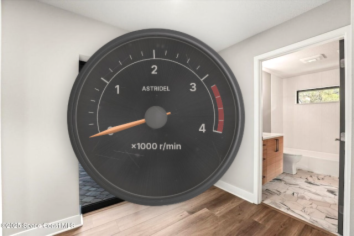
0 rpm
